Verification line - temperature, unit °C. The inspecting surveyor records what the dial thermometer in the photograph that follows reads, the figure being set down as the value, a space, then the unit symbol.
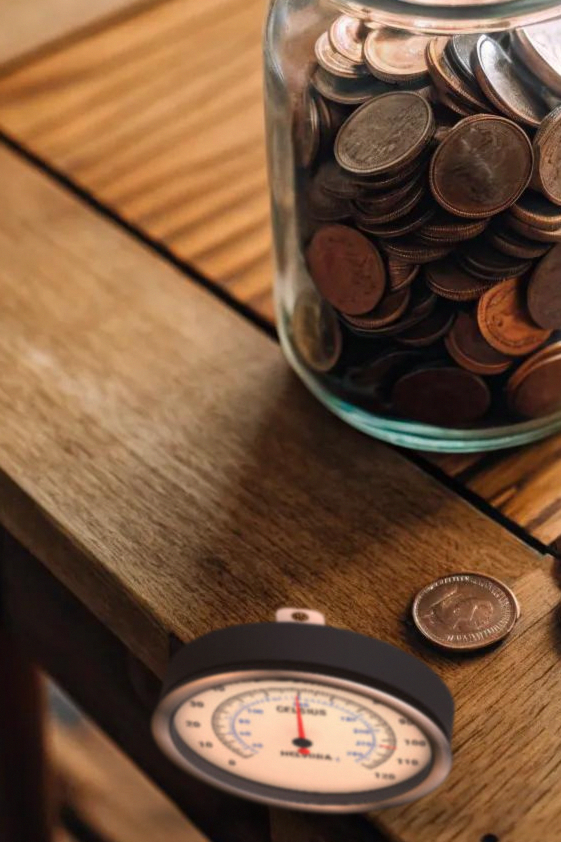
60 °C
